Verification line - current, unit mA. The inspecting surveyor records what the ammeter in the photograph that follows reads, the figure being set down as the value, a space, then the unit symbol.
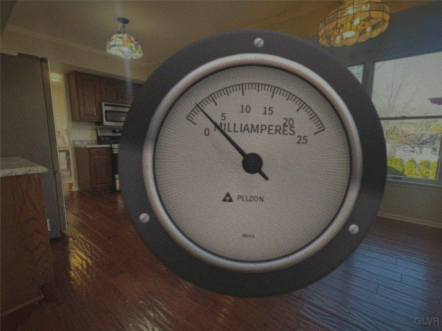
2.5 mA
